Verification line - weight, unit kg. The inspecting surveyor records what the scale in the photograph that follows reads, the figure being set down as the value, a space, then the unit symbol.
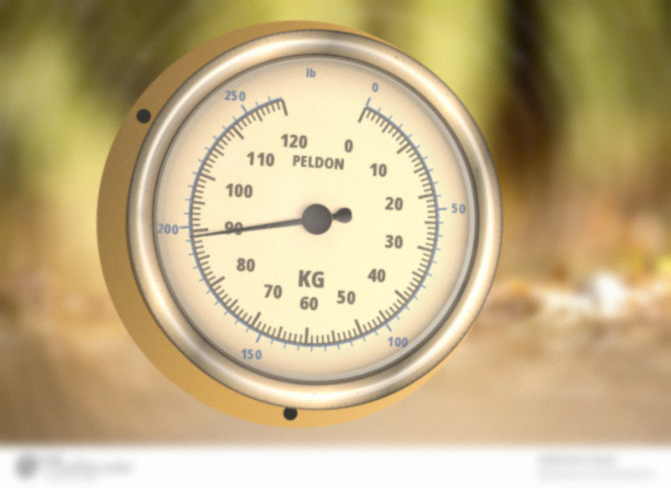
89 kg
